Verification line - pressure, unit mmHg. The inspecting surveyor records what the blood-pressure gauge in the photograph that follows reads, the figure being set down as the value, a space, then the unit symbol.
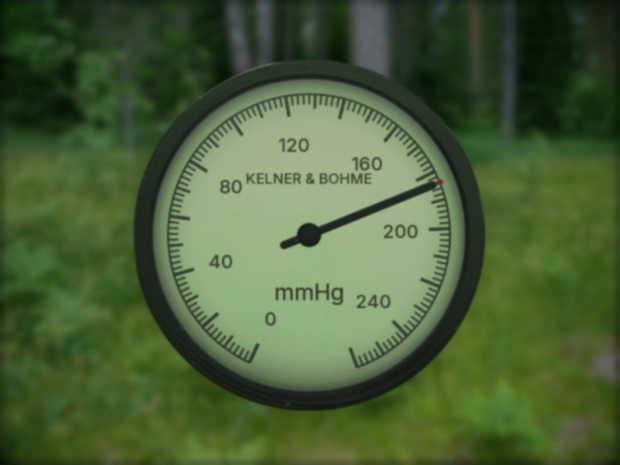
184 mmHg
